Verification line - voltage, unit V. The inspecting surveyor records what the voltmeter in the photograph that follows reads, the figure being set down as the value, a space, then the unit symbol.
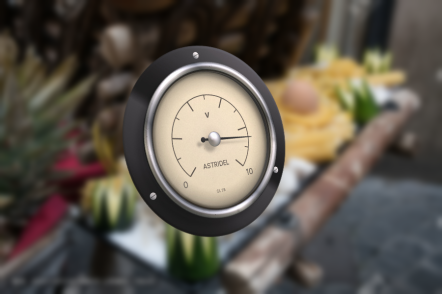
8.5 V
